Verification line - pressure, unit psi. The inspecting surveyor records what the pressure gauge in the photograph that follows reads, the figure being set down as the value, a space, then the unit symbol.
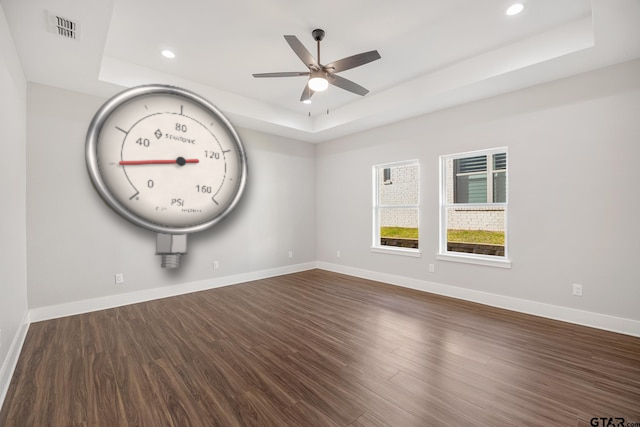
20 psi
